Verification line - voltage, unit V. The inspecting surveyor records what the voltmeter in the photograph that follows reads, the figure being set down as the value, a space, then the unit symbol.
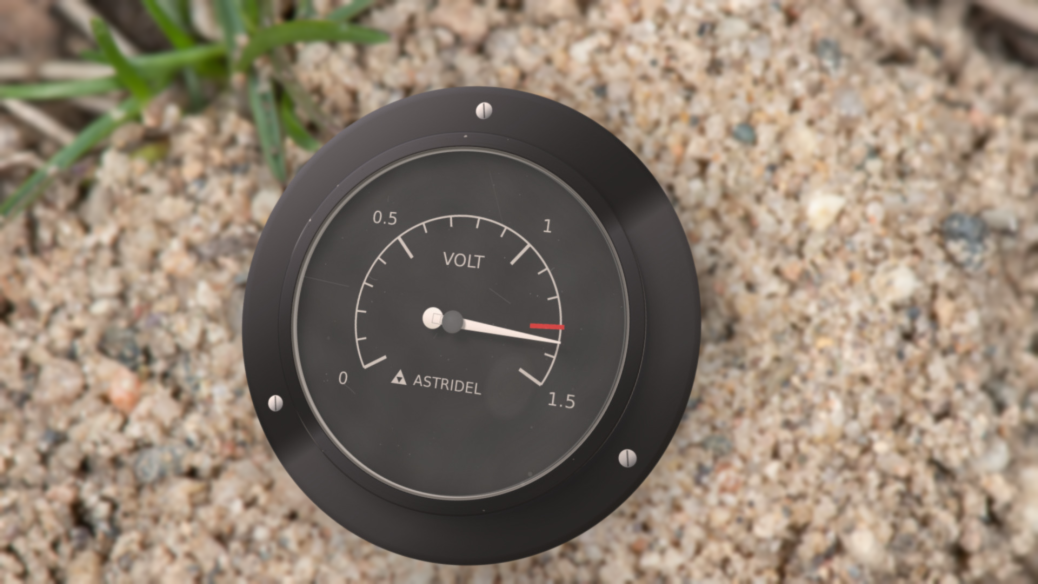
1.35 V
